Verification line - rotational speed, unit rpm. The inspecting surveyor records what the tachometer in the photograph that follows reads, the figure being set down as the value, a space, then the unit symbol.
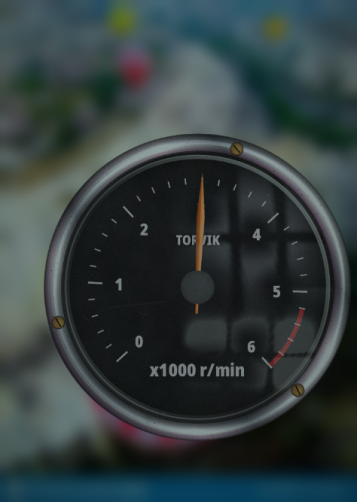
3000 rpm
